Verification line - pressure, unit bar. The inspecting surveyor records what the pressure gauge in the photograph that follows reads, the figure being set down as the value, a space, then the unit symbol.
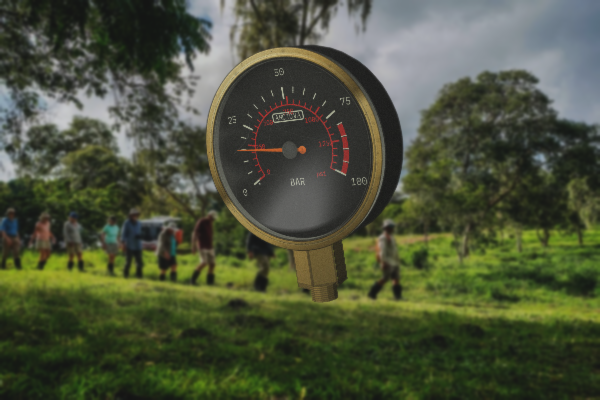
15 bar
